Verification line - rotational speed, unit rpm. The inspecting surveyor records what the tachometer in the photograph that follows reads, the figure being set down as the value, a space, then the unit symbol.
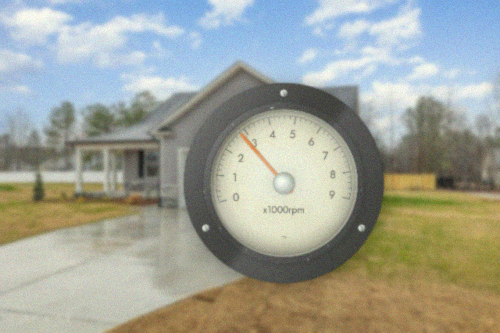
2800 rpm
